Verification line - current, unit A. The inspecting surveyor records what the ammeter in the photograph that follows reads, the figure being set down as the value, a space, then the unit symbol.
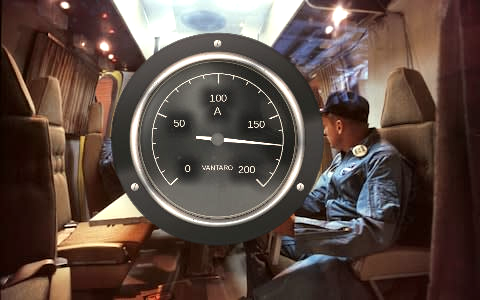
170 A
